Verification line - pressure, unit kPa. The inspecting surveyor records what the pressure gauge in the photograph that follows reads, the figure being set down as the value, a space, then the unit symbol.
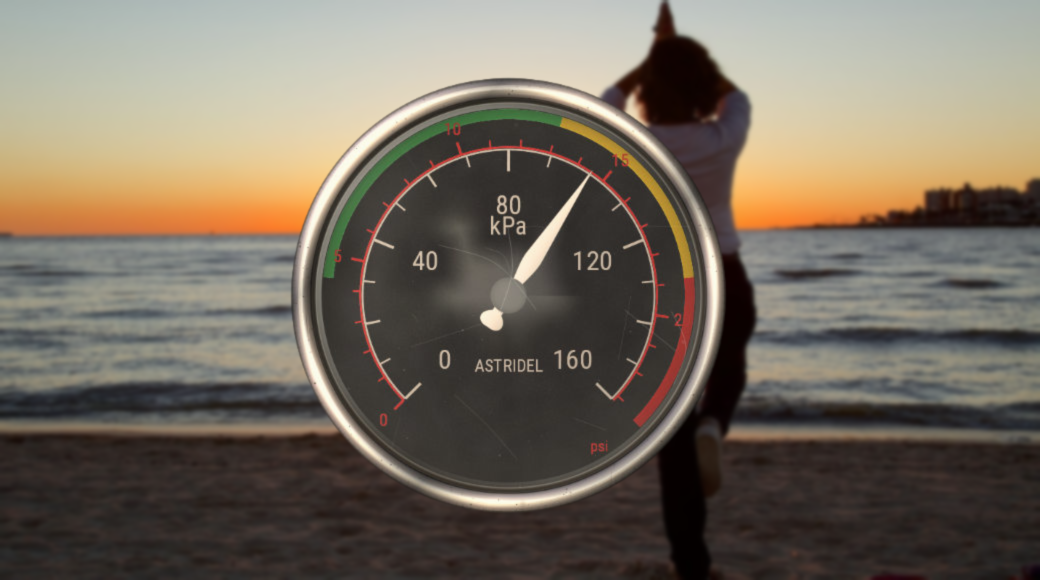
100 kPa
